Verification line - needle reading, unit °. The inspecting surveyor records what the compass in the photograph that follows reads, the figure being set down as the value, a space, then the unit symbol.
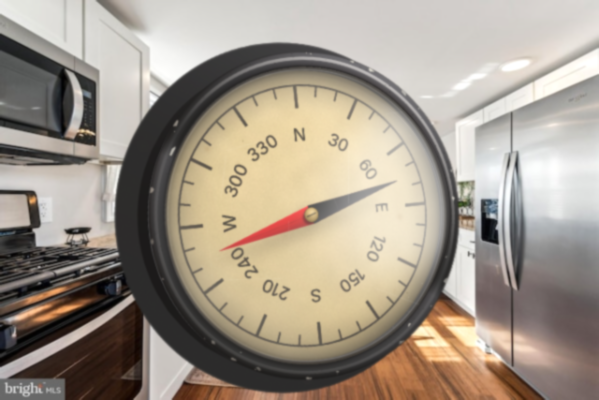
255 °
